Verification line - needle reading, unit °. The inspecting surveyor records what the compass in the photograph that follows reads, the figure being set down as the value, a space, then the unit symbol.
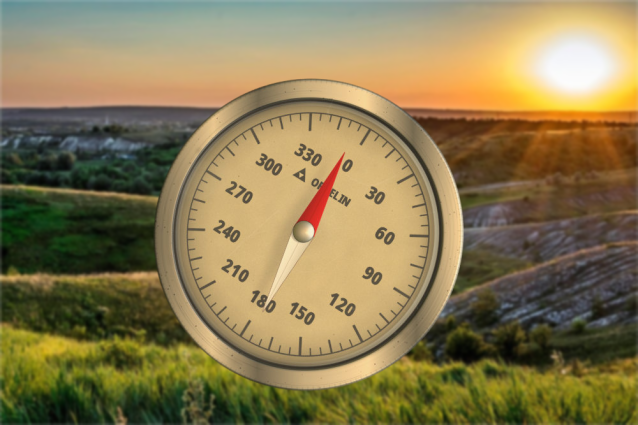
355 °
